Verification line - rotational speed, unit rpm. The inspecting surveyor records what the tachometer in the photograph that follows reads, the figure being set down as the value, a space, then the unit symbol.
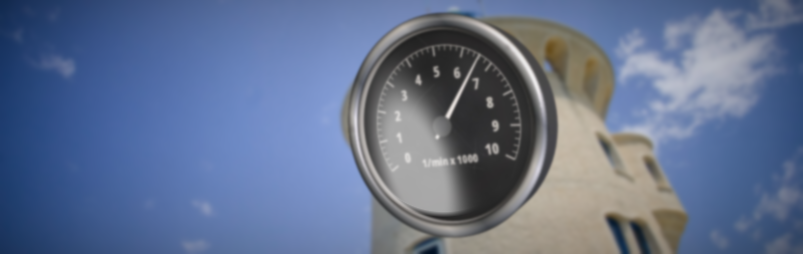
6600 rpm
